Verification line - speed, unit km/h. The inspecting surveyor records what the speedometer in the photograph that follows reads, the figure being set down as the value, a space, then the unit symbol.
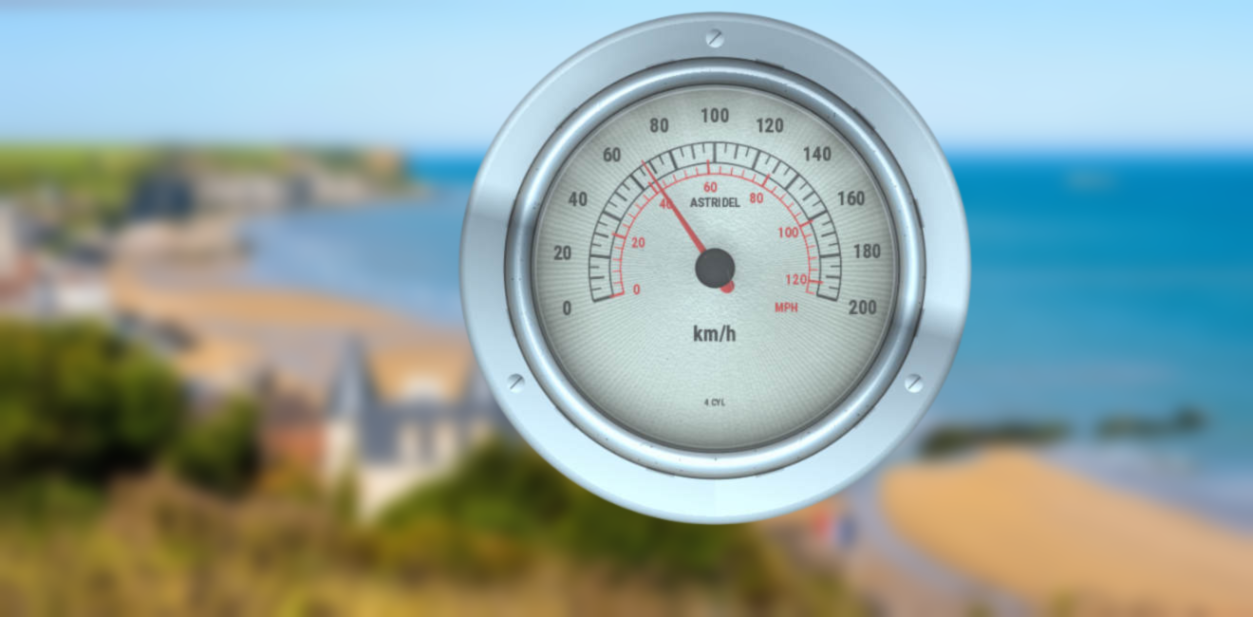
67.5 km/h
